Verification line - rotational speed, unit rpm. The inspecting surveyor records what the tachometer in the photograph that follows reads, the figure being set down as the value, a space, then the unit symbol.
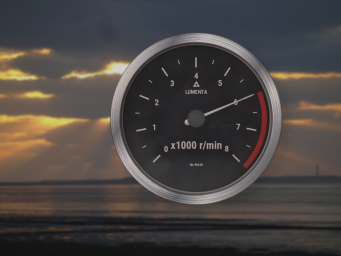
6000 rpm
